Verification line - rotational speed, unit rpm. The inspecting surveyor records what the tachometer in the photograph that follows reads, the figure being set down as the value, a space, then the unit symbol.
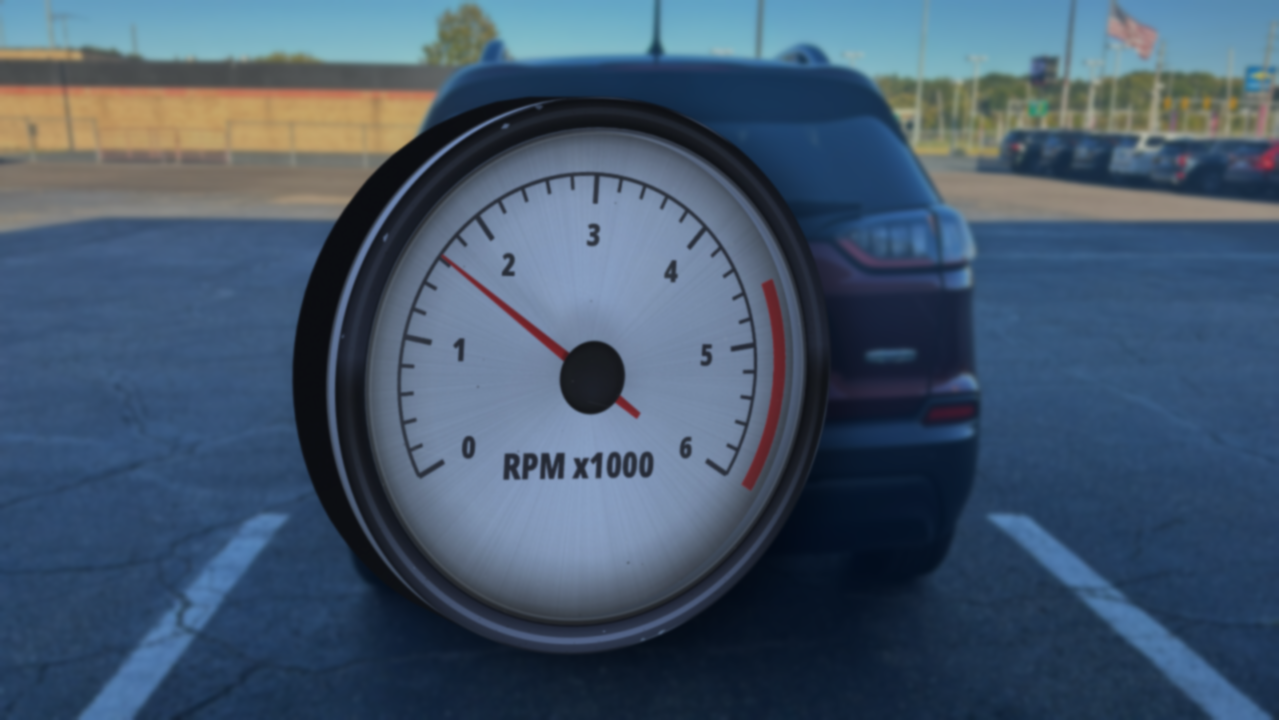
1600 rpm
